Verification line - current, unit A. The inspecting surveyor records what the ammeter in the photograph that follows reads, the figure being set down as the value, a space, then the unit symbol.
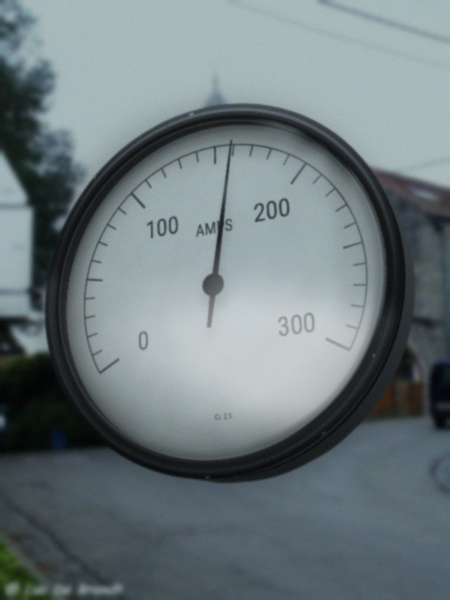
160 A
